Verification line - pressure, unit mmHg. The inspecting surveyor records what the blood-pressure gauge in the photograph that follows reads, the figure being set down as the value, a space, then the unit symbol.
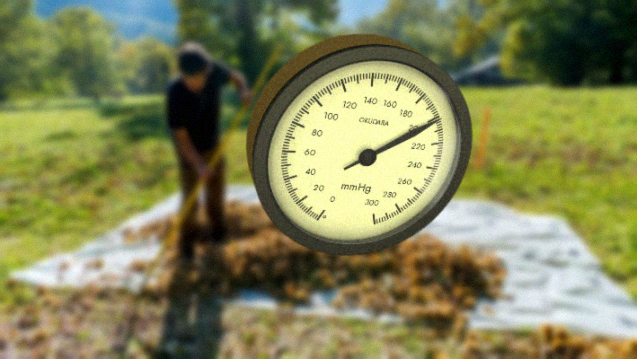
200 mmHg
